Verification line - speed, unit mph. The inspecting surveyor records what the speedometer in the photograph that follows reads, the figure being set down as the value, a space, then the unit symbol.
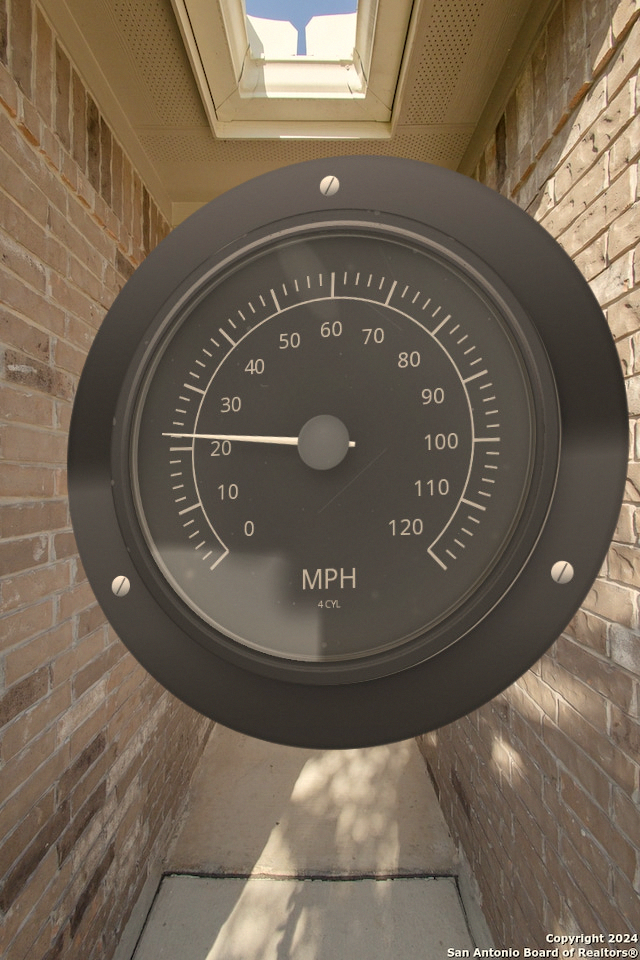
22 mph
